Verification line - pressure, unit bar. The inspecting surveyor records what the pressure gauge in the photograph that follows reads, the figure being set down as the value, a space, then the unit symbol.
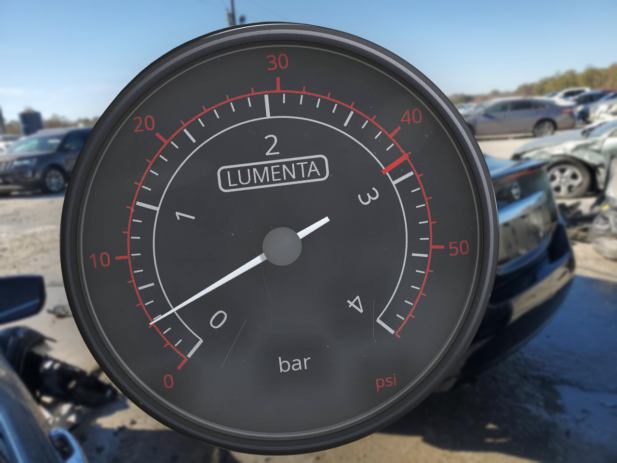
0.3 bar
